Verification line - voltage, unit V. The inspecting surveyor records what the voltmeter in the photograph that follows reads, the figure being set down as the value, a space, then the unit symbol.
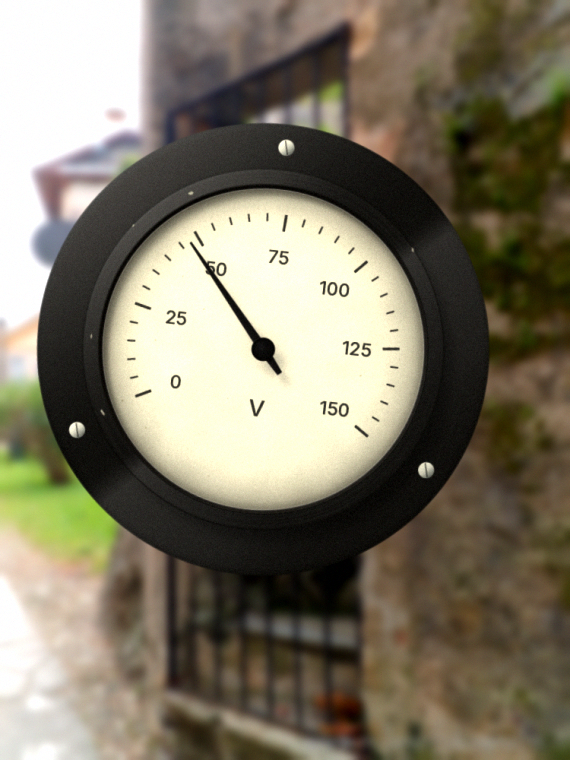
47.5 V
